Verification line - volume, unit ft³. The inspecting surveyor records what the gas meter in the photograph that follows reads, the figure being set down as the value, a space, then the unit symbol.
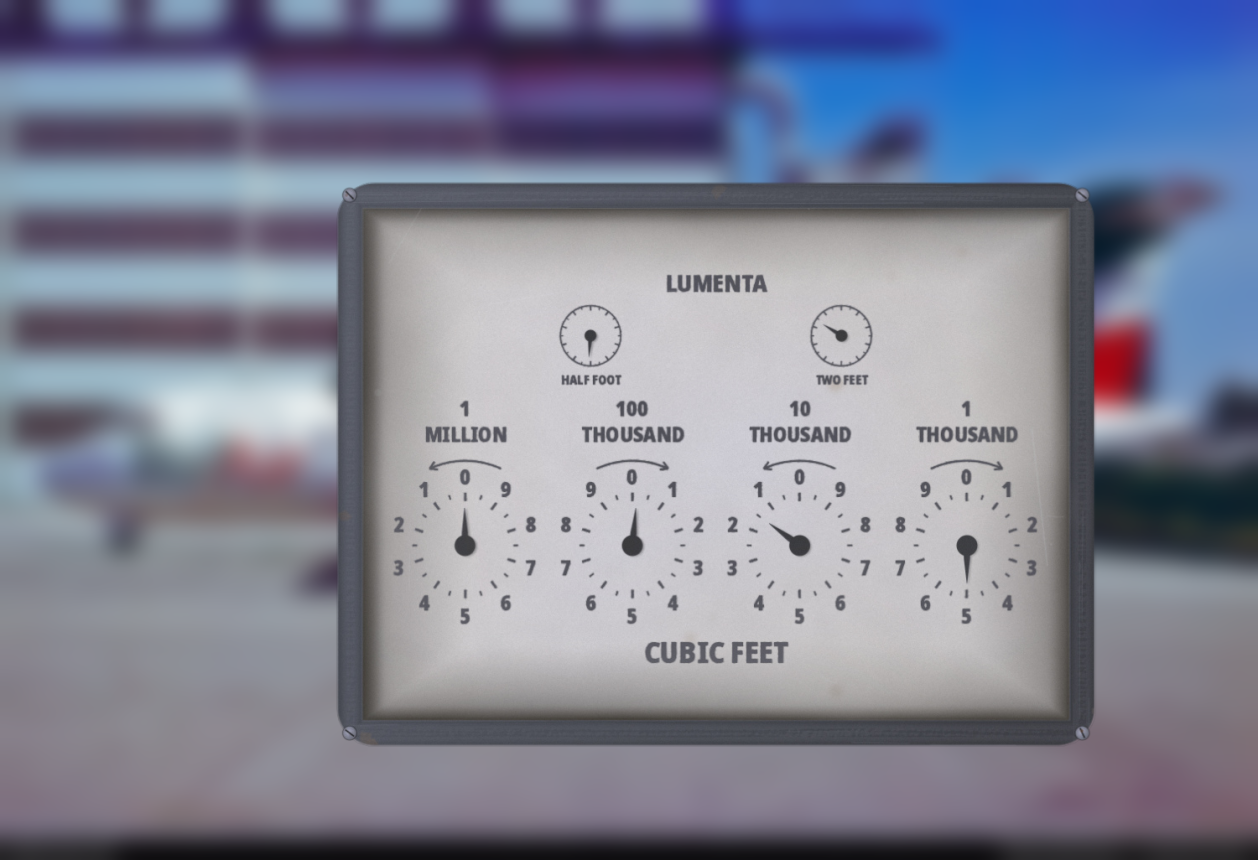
1500 ft³
